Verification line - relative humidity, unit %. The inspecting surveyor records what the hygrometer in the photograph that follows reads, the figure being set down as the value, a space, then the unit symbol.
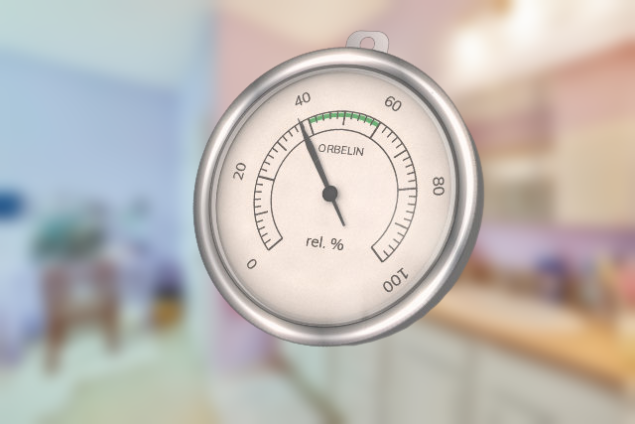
38 %
